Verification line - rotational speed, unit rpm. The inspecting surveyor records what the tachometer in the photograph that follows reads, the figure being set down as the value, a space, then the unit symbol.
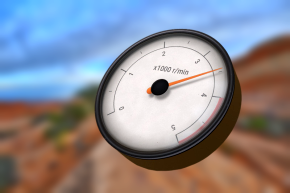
3500 rpm
